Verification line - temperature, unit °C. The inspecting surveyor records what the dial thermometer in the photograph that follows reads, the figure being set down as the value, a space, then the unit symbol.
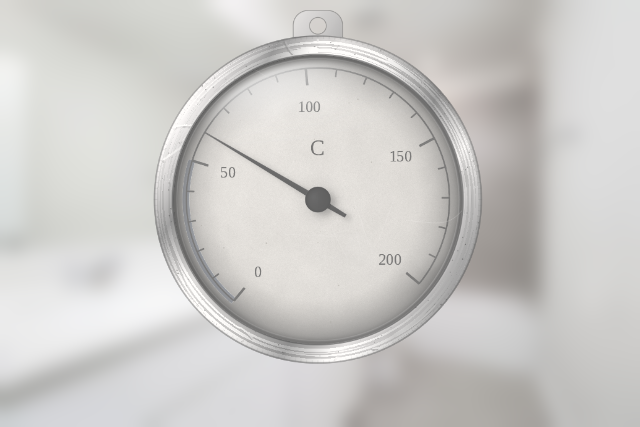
60 °C
